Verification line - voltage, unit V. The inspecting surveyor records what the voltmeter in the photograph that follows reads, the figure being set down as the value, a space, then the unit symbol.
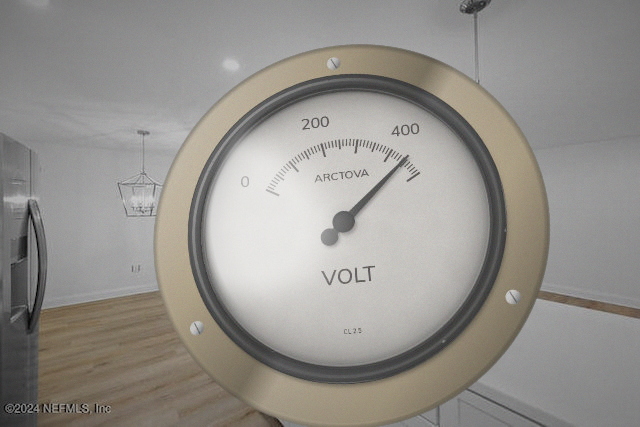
450 V
